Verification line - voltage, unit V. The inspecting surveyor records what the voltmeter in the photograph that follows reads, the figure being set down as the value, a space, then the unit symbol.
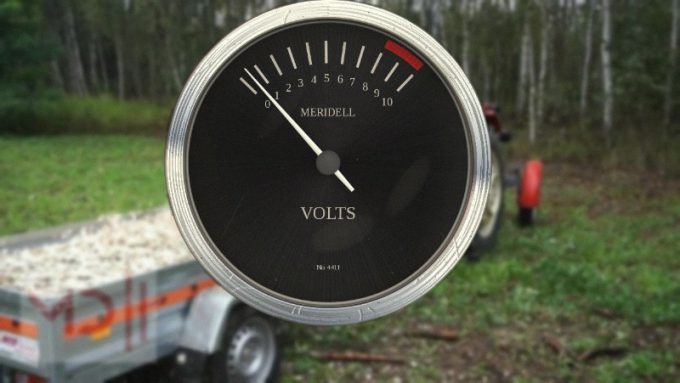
0.5 V
